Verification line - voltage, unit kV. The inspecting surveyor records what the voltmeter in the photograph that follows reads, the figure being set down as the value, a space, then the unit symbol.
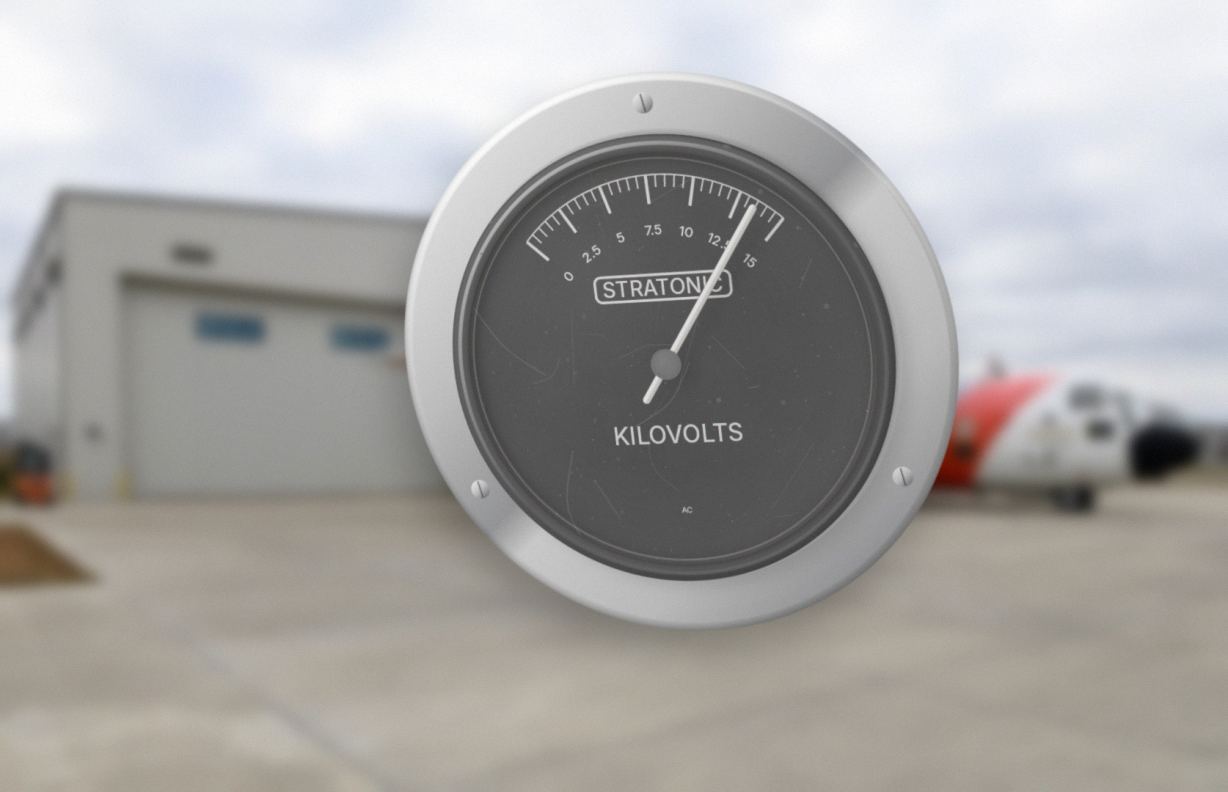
13.5 kV
